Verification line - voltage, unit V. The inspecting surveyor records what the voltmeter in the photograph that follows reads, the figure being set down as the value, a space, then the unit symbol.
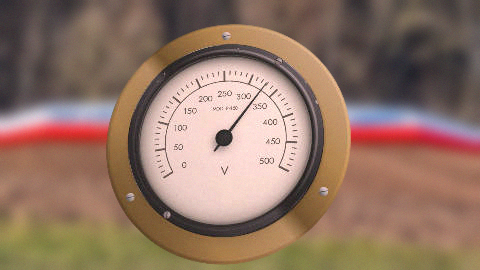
330 V
